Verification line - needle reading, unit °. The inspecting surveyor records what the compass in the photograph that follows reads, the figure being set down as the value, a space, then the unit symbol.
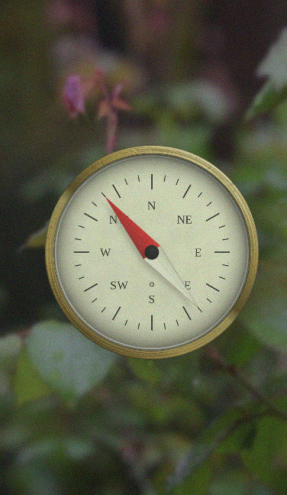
320 °
